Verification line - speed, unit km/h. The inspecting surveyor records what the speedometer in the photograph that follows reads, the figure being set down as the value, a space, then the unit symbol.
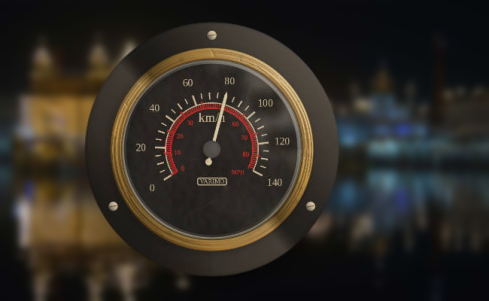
80 km/h
